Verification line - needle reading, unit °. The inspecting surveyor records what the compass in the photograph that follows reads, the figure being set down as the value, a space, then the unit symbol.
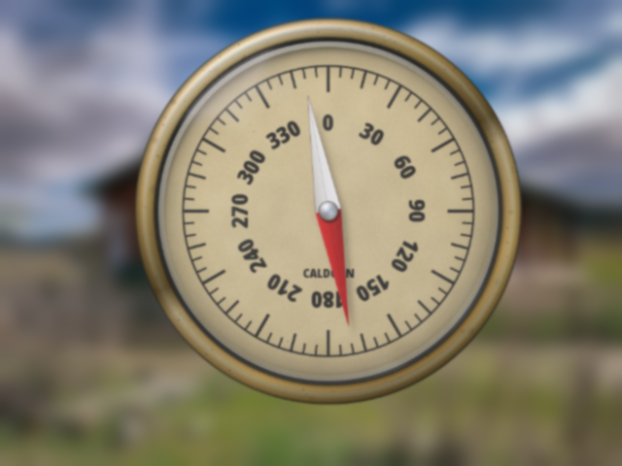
170 °
